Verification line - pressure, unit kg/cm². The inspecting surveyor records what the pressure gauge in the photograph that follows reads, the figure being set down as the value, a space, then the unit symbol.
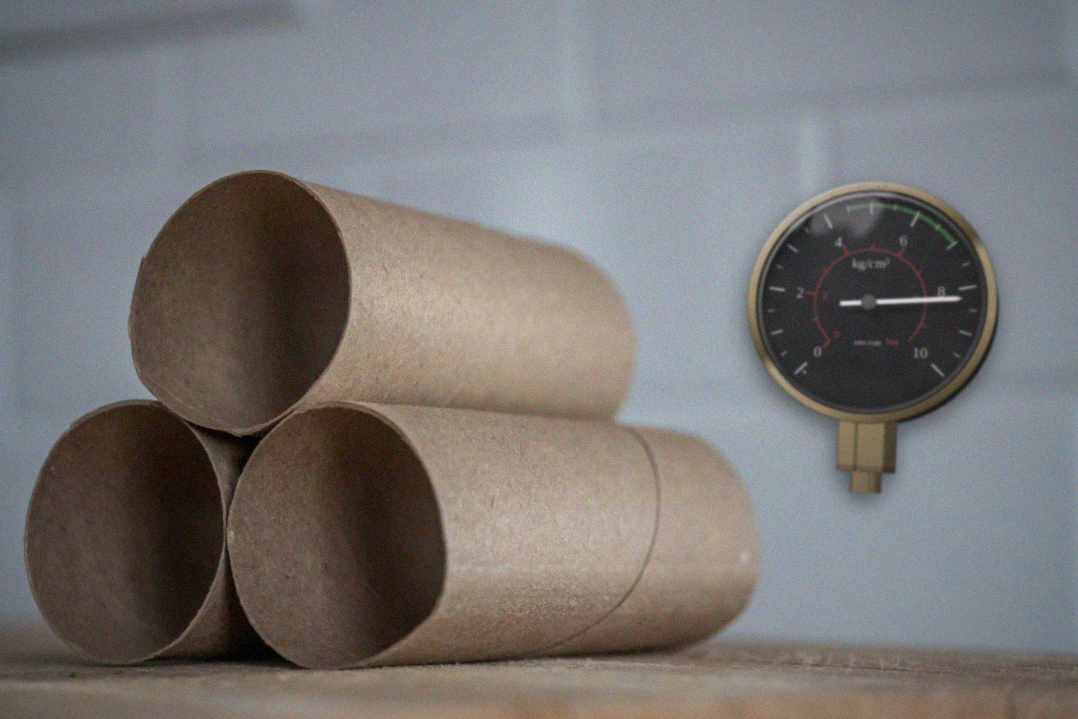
8.25 kg/cm²
